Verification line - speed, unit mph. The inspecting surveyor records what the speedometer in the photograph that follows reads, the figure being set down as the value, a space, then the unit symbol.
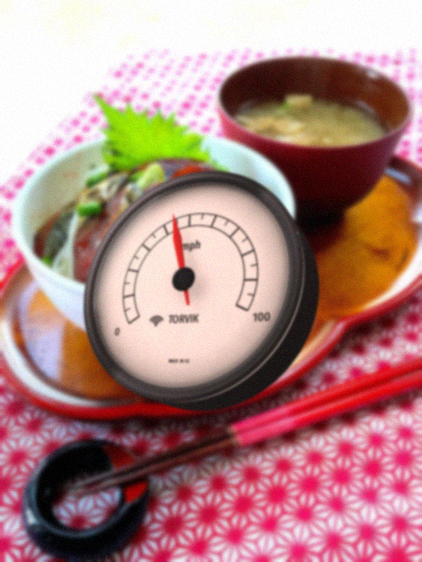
45 mph
